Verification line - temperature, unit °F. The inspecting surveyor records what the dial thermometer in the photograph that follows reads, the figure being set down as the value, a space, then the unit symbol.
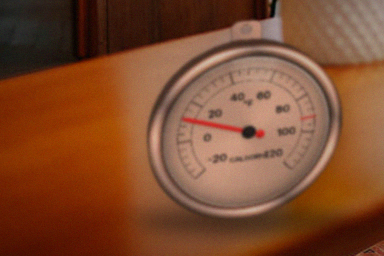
12 °F
